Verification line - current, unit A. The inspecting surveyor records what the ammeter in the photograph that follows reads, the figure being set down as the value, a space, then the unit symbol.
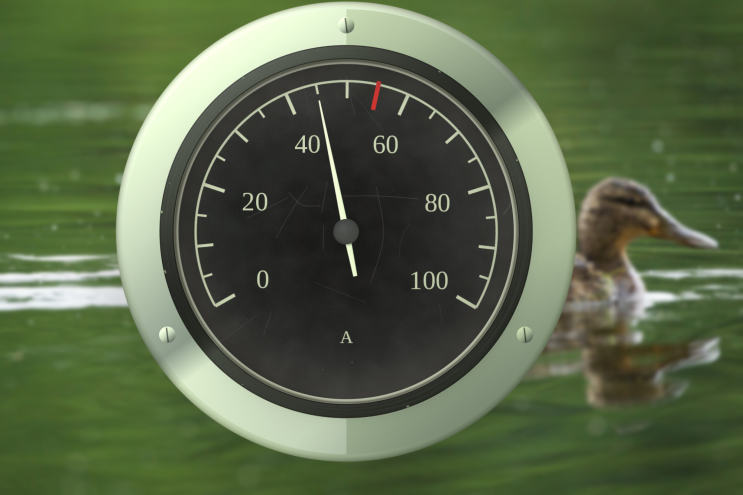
45 A
